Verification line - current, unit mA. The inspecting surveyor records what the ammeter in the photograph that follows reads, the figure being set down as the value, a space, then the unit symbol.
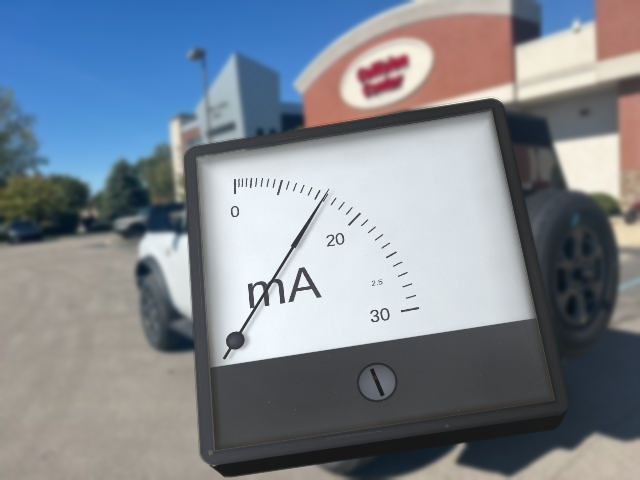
16 mA
